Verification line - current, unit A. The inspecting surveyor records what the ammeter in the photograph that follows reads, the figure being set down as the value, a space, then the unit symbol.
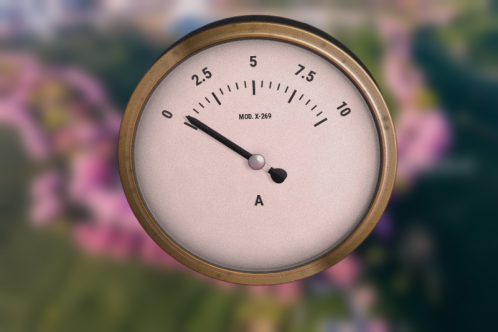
0.5 A
